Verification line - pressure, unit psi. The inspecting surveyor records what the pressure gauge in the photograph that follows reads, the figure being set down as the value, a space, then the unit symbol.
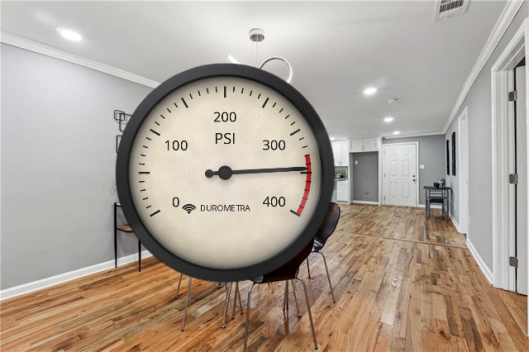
345 psi
